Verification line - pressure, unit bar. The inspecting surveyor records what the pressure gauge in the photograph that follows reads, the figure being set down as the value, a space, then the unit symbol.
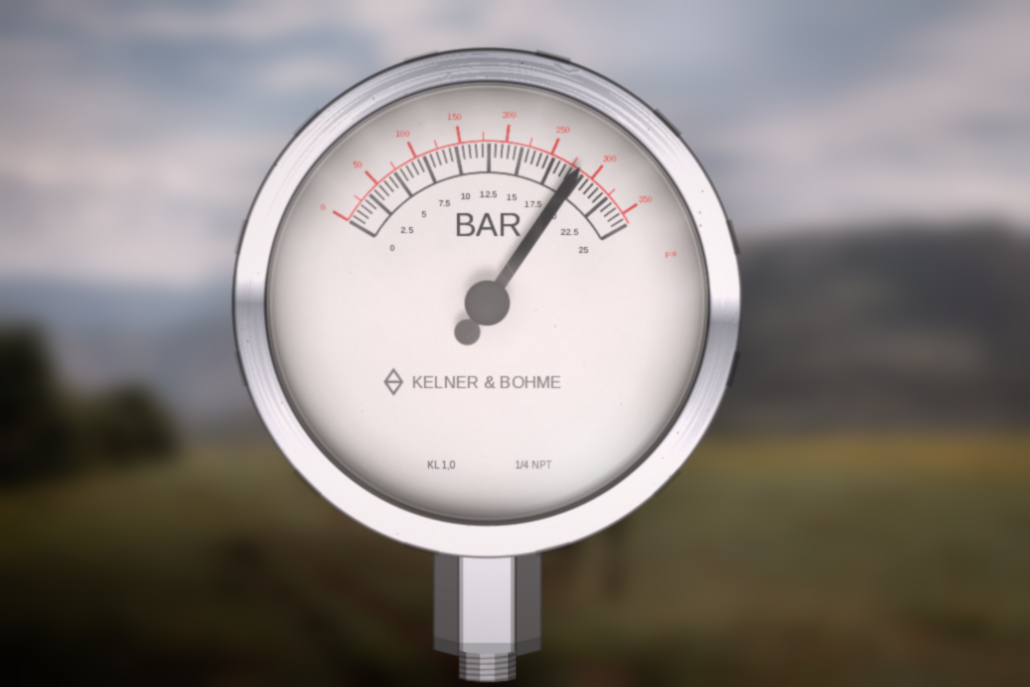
19.5 bar
